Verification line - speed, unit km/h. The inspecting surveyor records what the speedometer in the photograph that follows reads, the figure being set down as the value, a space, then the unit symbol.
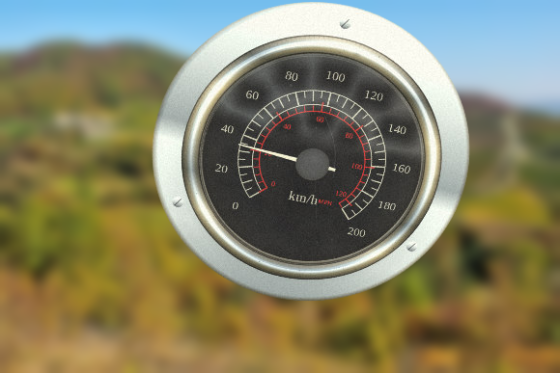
35 km/h
